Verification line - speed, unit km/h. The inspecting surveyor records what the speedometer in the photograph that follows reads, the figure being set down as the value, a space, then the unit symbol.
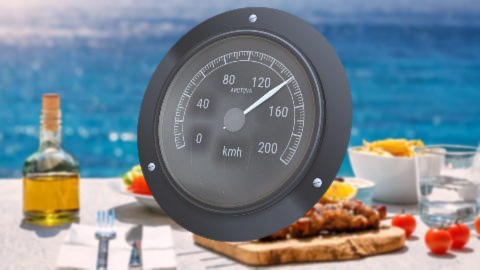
140 km/h
